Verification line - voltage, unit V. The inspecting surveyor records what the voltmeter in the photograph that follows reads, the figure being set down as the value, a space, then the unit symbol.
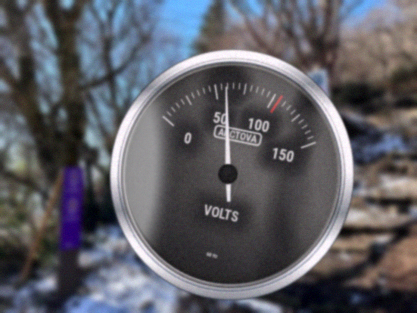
60 V
